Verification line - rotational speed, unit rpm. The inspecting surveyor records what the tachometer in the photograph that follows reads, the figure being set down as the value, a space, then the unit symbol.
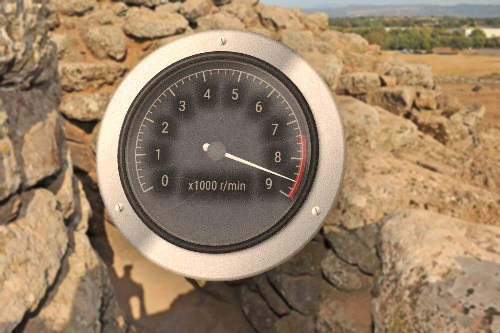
8600 rpm
